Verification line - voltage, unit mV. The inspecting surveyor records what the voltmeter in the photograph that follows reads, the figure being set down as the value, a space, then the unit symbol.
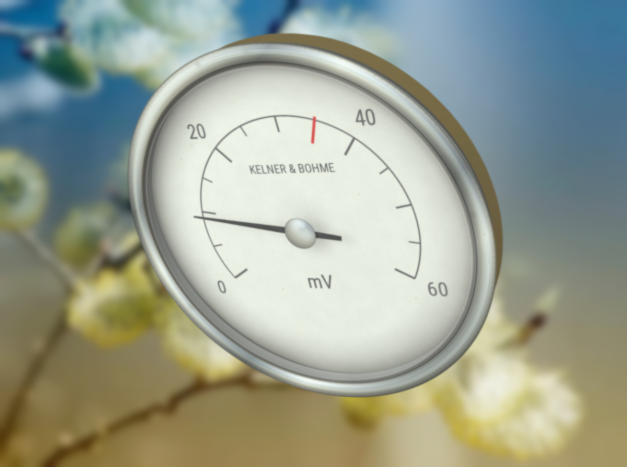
10 mV
